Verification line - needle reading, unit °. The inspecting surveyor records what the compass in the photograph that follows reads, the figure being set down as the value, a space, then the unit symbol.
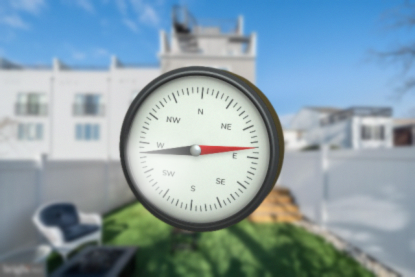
80 °
